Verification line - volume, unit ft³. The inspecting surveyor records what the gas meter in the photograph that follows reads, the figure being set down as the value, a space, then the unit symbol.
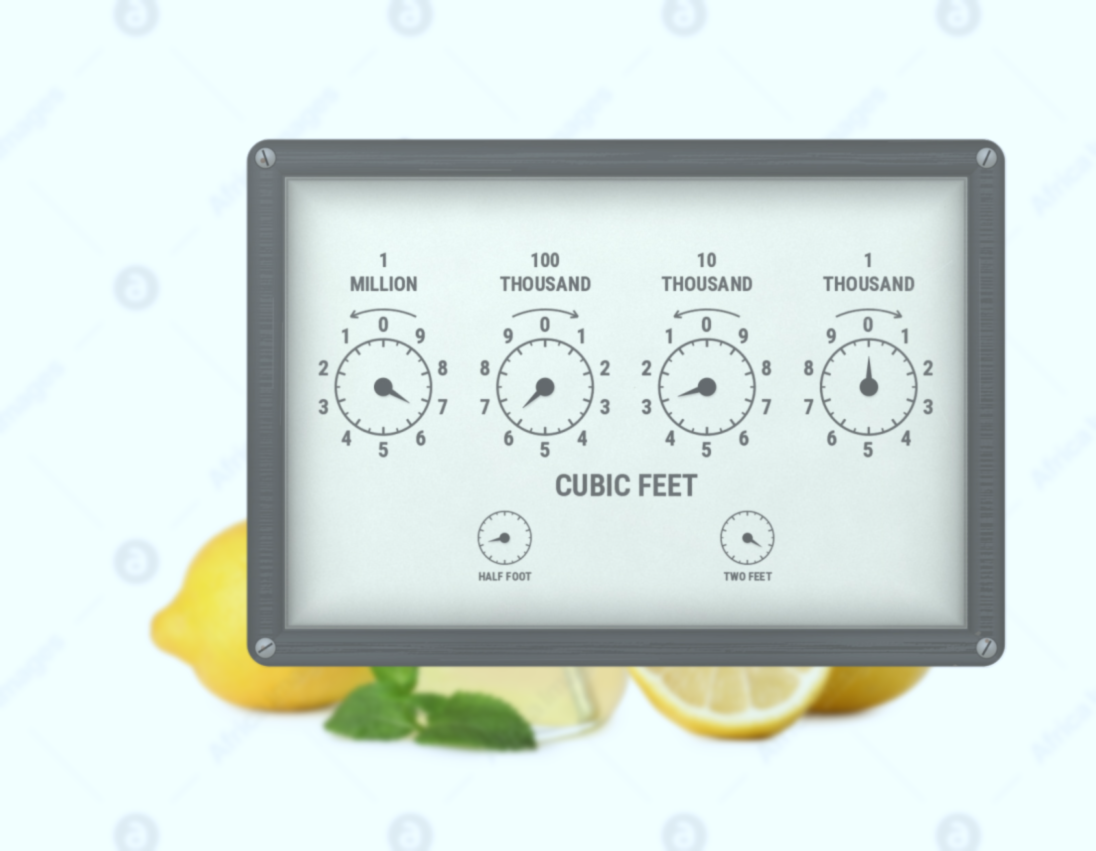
663000 ft³
